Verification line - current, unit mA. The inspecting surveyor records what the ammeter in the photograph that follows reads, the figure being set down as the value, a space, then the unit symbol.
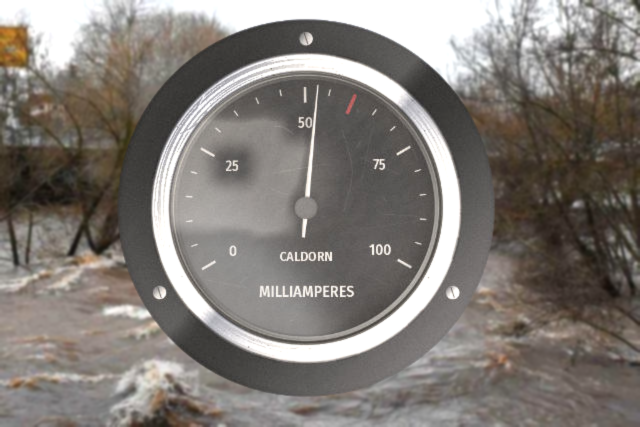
52.5 mA
